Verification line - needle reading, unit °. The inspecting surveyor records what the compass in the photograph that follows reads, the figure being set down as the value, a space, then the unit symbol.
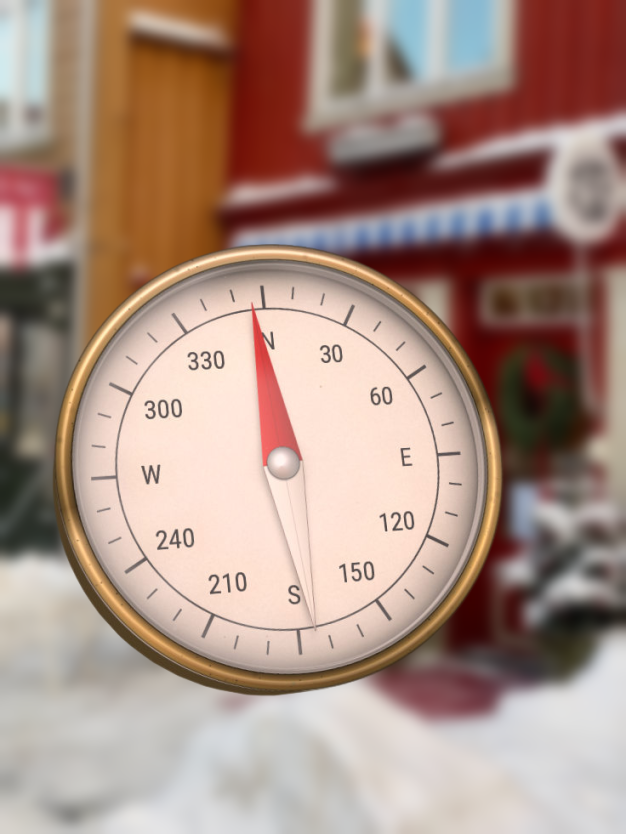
355 °
